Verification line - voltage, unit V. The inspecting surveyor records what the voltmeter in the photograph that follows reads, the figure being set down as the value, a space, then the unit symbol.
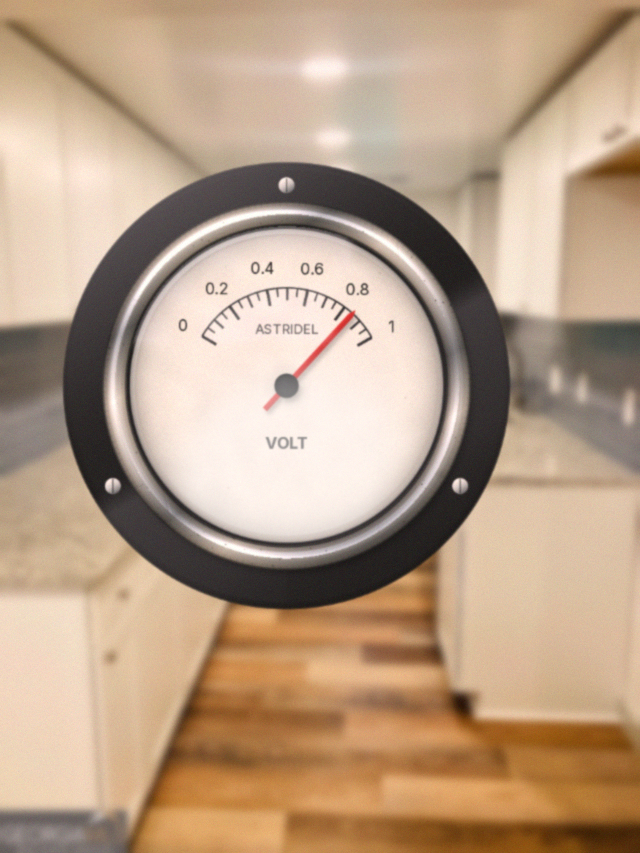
0.85 V
